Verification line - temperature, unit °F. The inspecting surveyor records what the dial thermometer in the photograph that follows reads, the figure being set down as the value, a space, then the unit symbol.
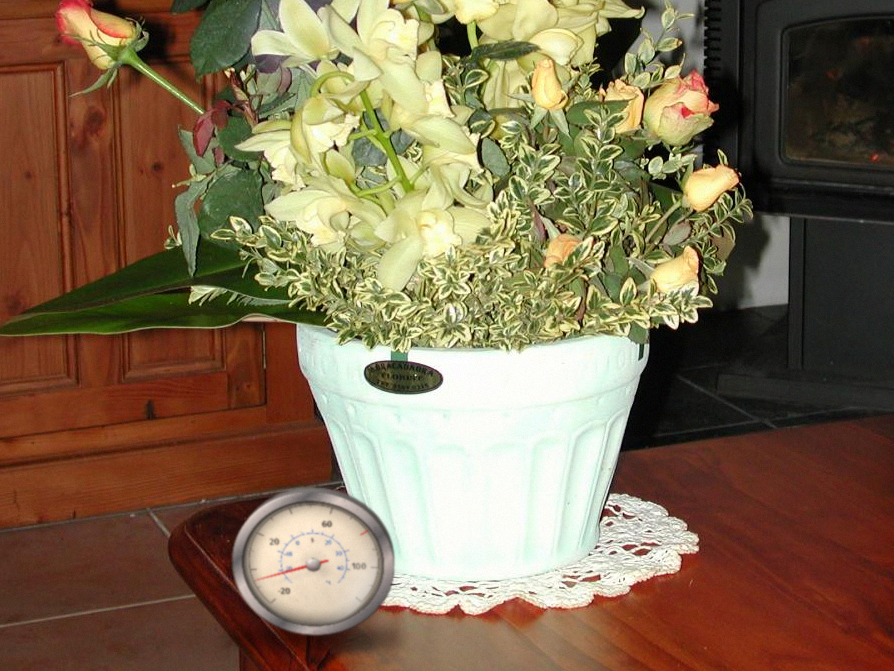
-5 °F
